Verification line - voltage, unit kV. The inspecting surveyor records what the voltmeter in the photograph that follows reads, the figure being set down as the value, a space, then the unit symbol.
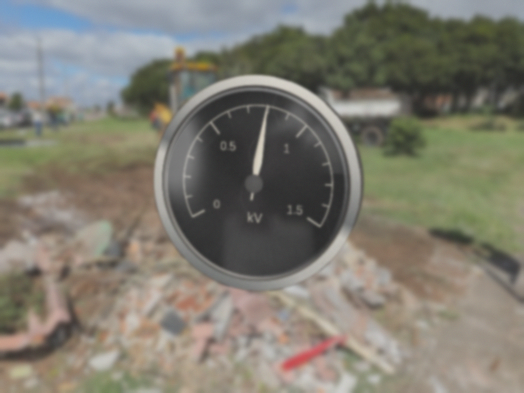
0.8 kV
